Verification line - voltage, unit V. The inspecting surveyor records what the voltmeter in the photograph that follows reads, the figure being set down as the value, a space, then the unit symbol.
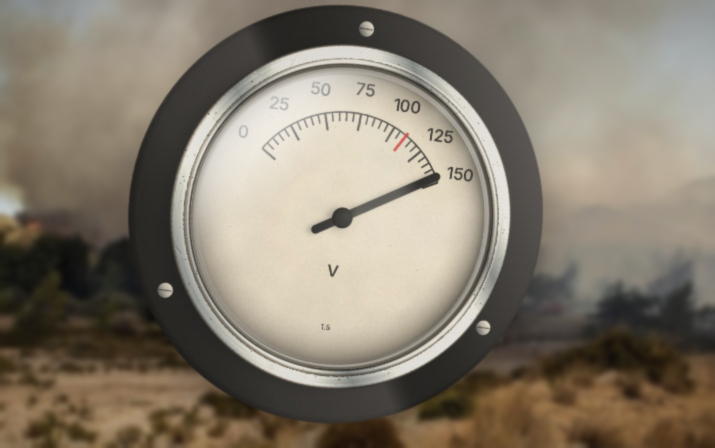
145 V
